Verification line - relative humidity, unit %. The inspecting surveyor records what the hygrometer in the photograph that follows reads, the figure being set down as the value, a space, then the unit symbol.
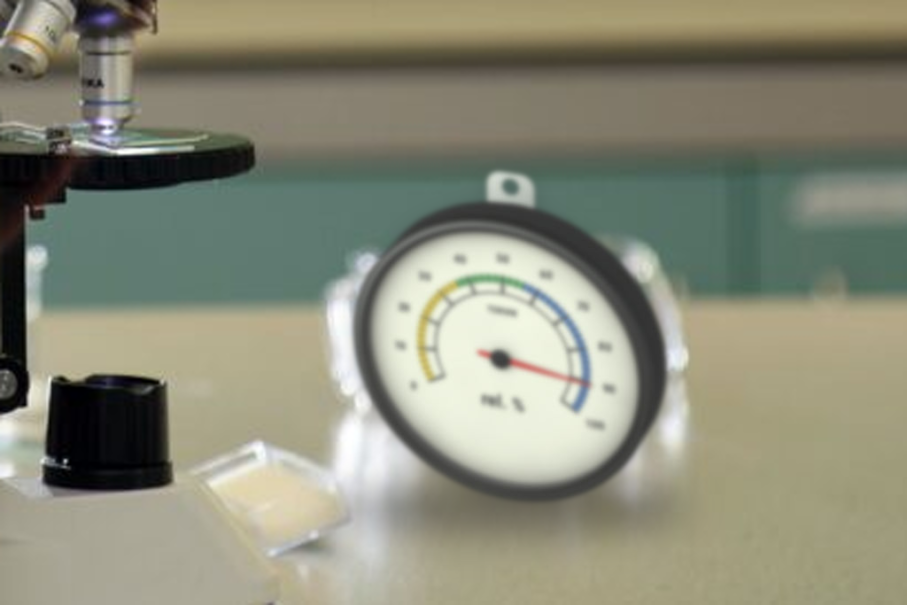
90 %
